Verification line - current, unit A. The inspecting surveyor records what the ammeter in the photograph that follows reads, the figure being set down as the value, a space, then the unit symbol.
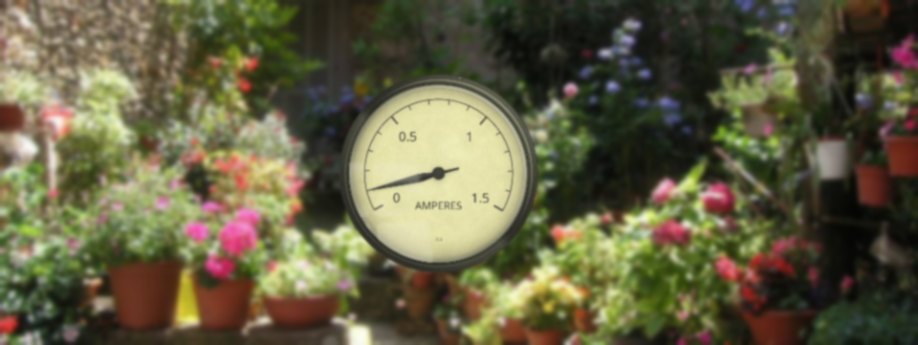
0.1 A
